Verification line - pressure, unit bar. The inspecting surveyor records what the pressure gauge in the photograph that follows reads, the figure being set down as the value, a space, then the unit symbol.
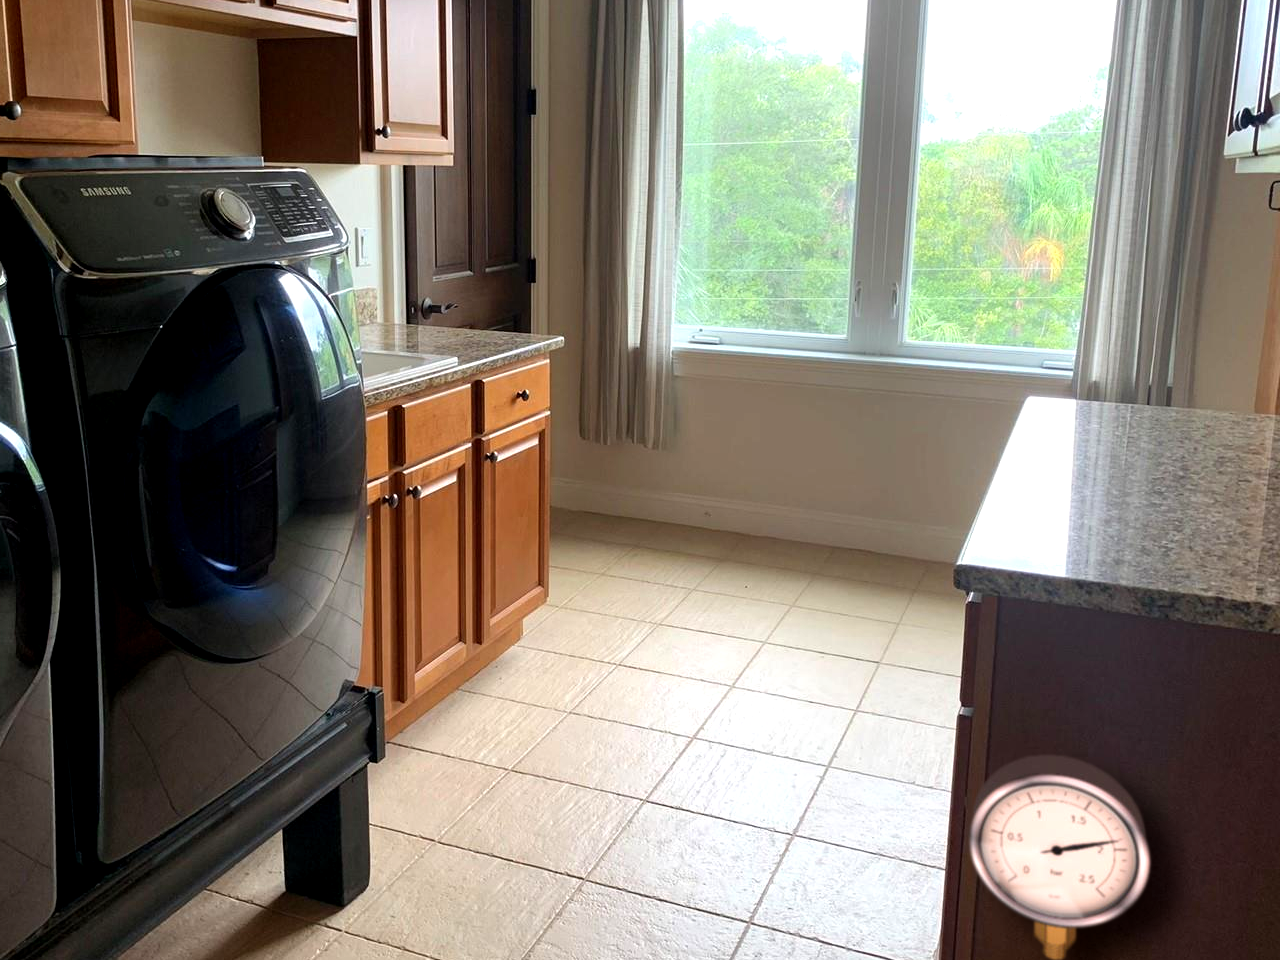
1.9 bar
